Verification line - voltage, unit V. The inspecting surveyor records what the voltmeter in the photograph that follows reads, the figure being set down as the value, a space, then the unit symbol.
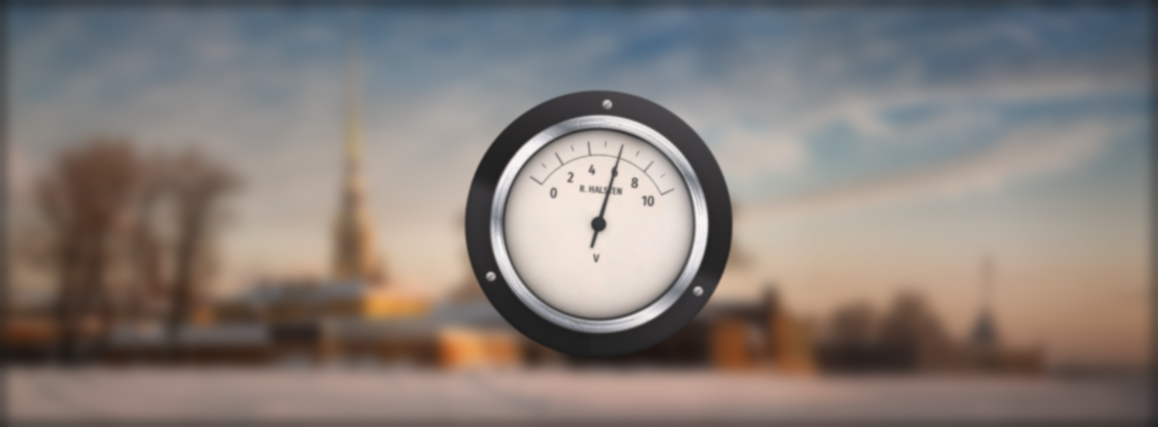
6 V
